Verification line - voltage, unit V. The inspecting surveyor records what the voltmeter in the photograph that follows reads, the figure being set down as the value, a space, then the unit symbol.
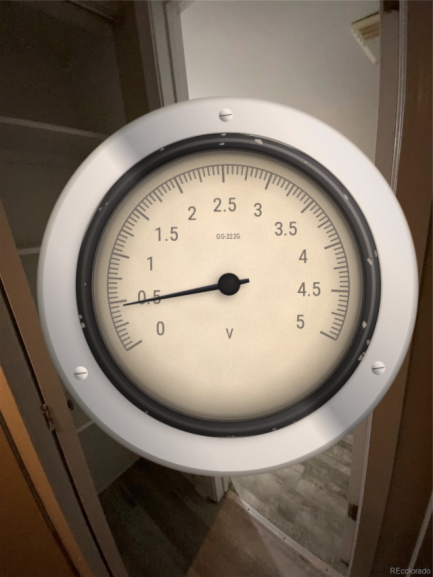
0.45 V
